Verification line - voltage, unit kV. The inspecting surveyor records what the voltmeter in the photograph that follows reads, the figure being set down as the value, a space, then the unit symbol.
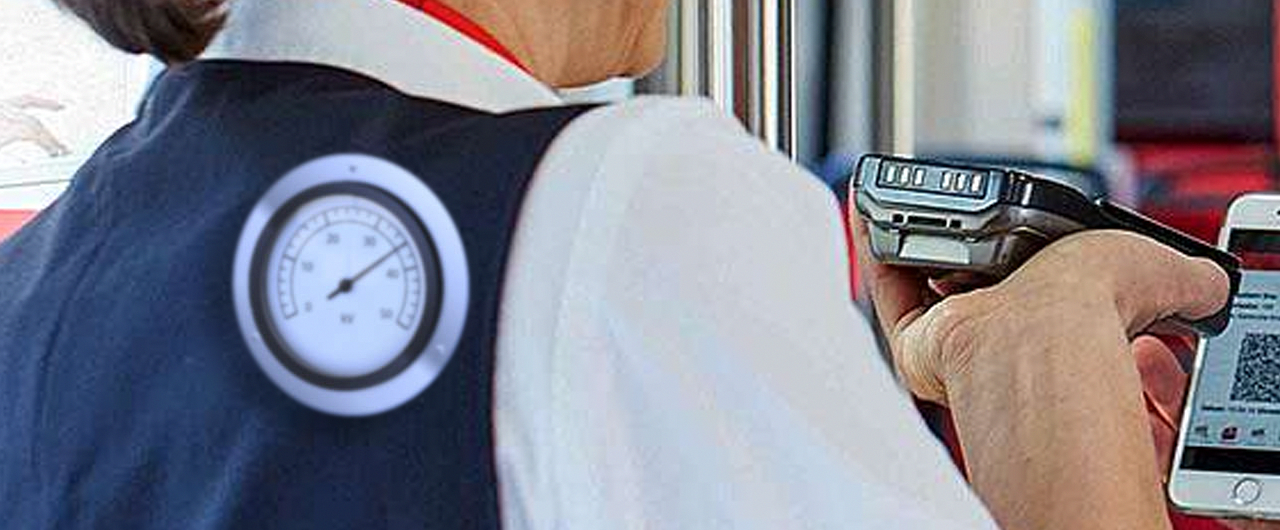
36 kV
